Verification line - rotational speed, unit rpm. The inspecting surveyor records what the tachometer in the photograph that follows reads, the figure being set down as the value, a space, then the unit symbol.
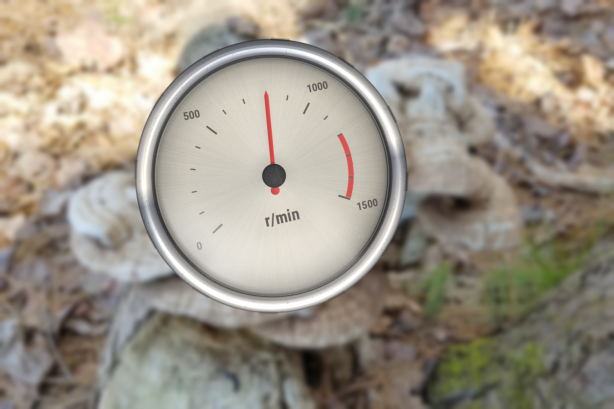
800 rpm
